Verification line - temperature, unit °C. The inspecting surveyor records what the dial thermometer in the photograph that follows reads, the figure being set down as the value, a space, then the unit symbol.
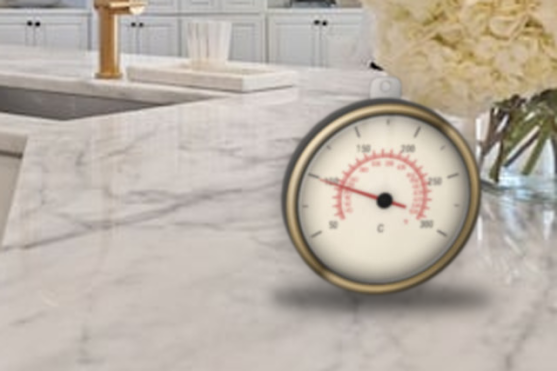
100 °C
